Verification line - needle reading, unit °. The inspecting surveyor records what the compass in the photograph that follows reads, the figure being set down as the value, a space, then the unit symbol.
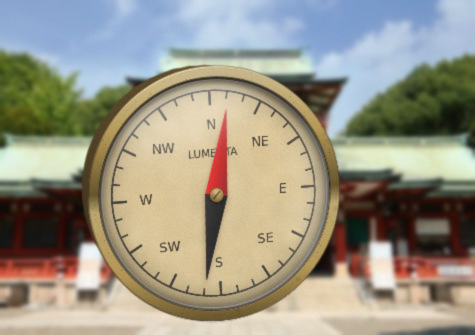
10 °
